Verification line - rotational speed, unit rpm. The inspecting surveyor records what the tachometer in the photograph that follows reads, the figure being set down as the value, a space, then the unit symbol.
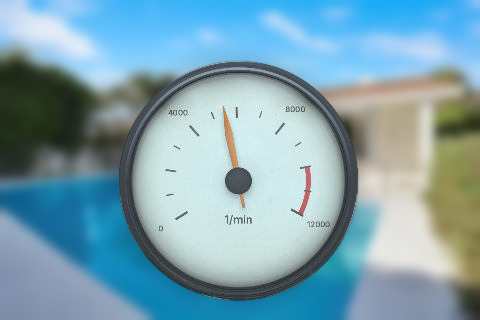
5500 rpm
